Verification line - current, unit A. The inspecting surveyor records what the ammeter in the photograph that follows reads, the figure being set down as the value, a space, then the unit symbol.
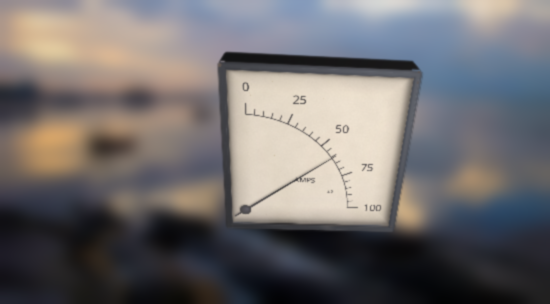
60 A
